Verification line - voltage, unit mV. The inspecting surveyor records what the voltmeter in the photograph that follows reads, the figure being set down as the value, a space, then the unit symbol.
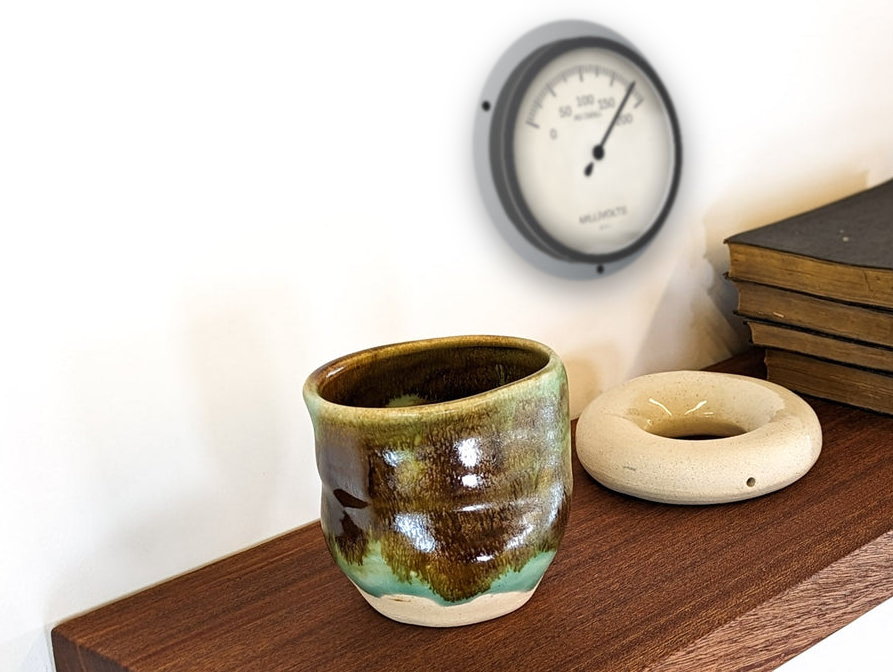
175 mV
